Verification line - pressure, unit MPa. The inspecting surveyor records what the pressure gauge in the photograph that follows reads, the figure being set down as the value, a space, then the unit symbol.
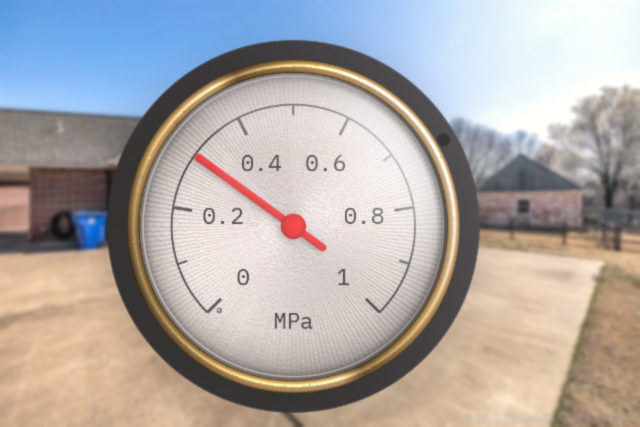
0.3 MPa
